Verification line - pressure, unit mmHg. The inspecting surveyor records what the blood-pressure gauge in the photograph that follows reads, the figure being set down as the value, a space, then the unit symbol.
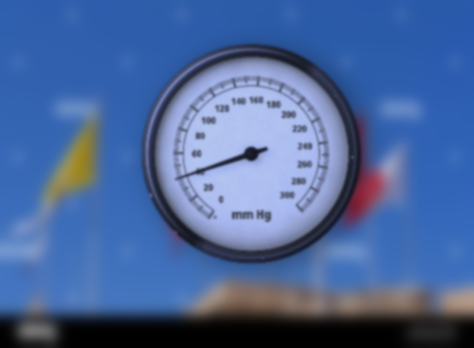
40 mmHg
